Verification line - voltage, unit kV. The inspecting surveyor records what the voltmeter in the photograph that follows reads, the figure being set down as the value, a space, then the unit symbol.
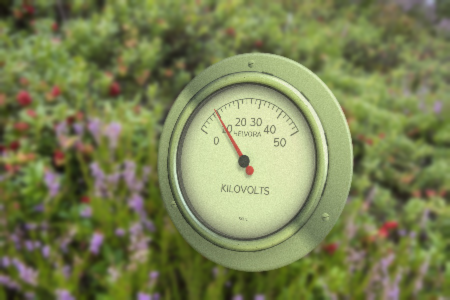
10 kV
